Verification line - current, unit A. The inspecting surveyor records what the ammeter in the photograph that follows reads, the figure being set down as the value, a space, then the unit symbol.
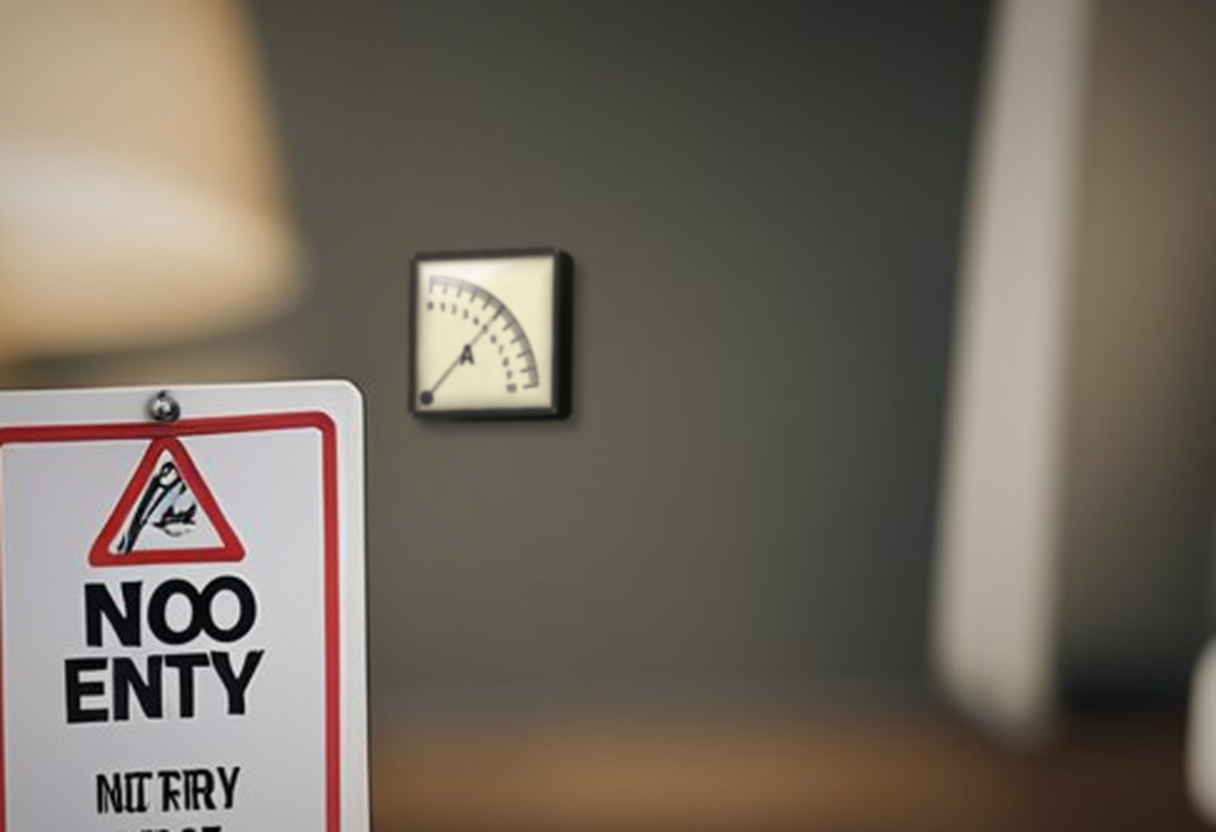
5 A
